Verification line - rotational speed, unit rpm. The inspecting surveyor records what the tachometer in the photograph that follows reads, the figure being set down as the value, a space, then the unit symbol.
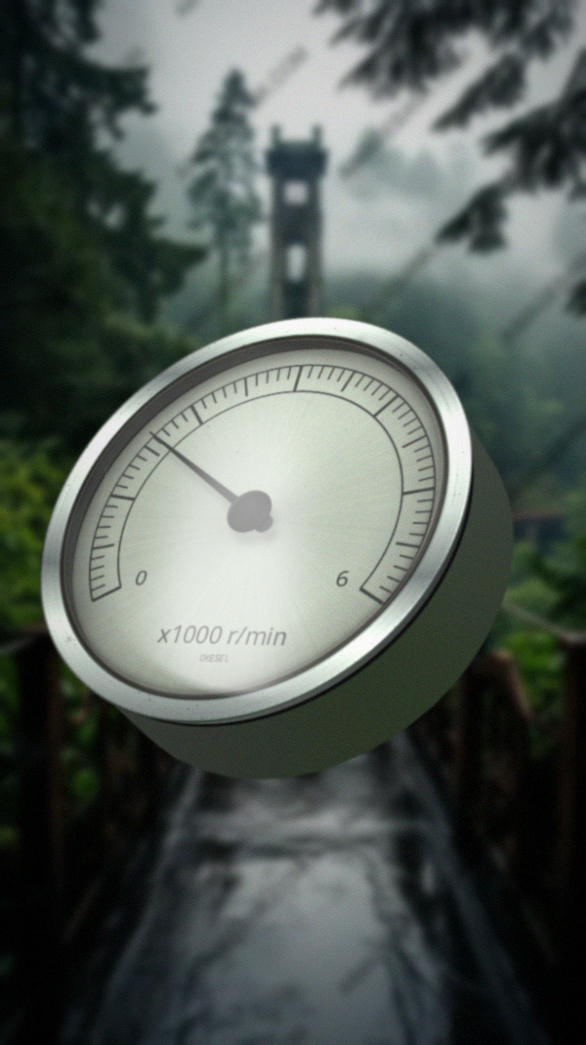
1600 rpm
